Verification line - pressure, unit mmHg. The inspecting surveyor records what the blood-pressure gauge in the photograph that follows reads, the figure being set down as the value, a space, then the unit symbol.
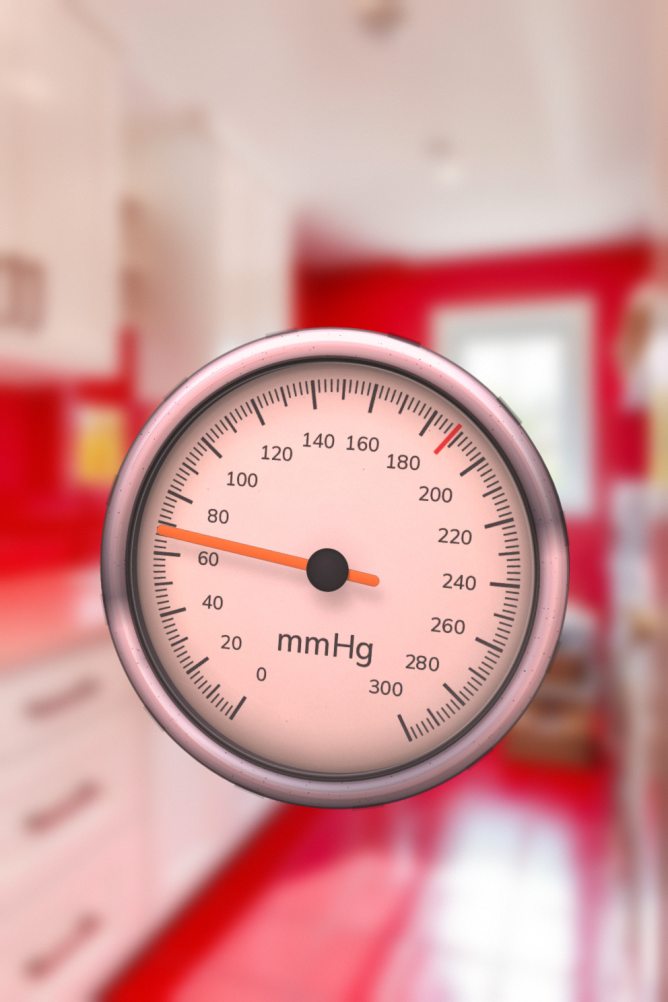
68 mmHg
